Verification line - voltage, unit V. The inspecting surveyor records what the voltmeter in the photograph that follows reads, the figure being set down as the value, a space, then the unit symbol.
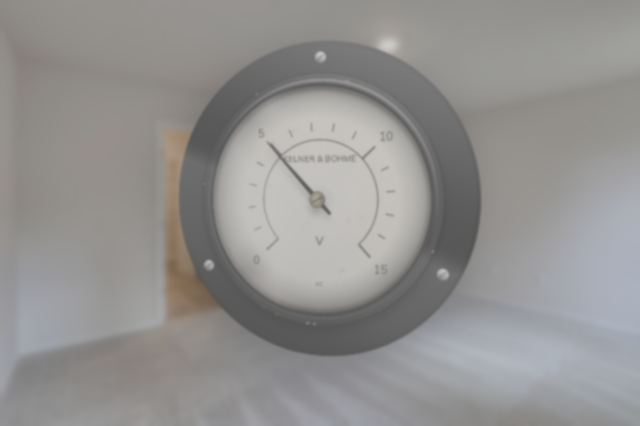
5 V
